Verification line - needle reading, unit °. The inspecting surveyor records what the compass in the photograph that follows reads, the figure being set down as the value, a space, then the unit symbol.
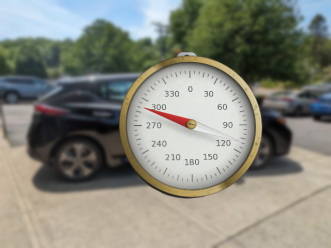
290 °
